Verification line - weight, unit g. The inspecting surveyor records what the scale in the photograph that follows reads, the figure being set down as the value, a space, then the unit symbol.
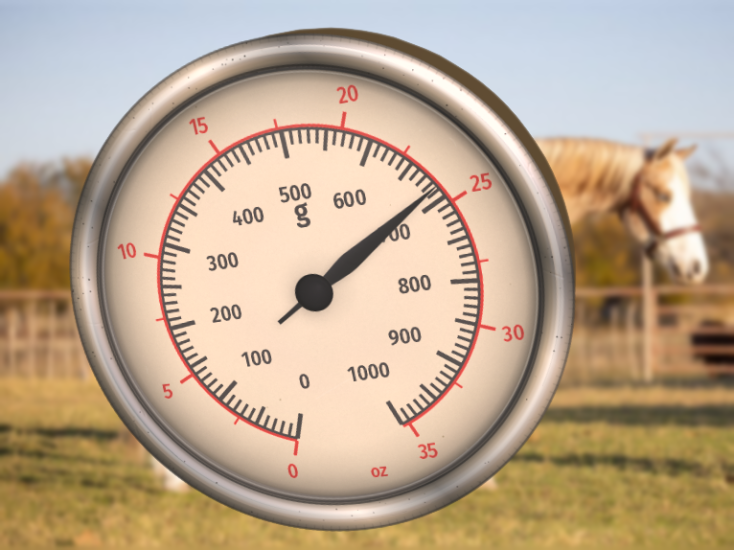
685 g
